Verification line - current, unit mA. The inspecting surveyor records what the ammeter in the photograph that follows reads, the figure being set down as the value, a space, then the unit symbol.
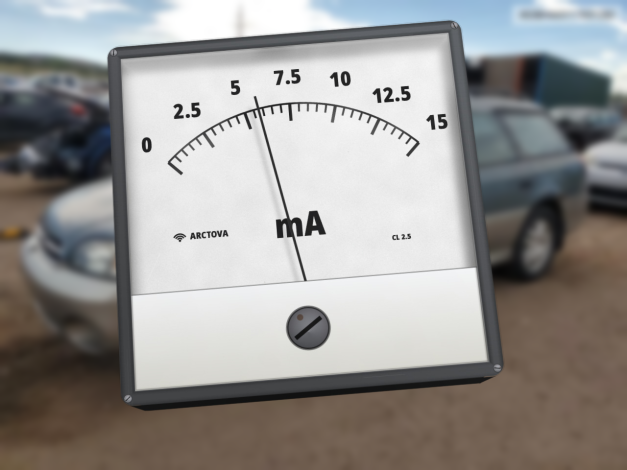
5.75 mA
